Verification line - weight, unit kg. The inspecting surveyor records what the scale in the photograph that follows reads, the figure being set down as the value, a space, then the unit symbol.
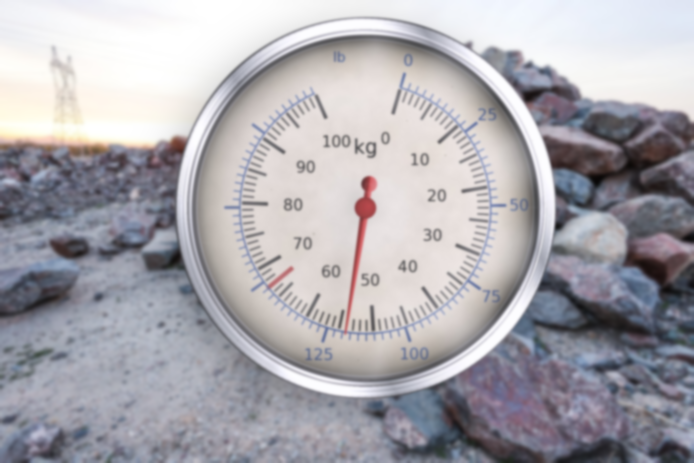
54 kg
